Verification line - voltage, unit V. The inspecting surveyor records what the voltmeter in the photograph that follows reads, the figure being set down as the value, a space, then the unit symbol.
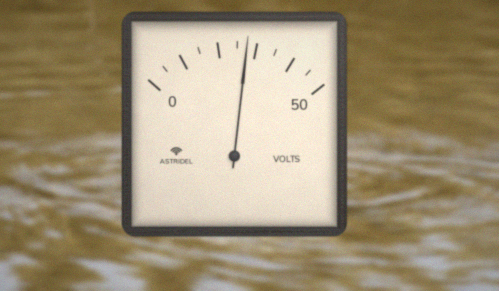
27.5 V
